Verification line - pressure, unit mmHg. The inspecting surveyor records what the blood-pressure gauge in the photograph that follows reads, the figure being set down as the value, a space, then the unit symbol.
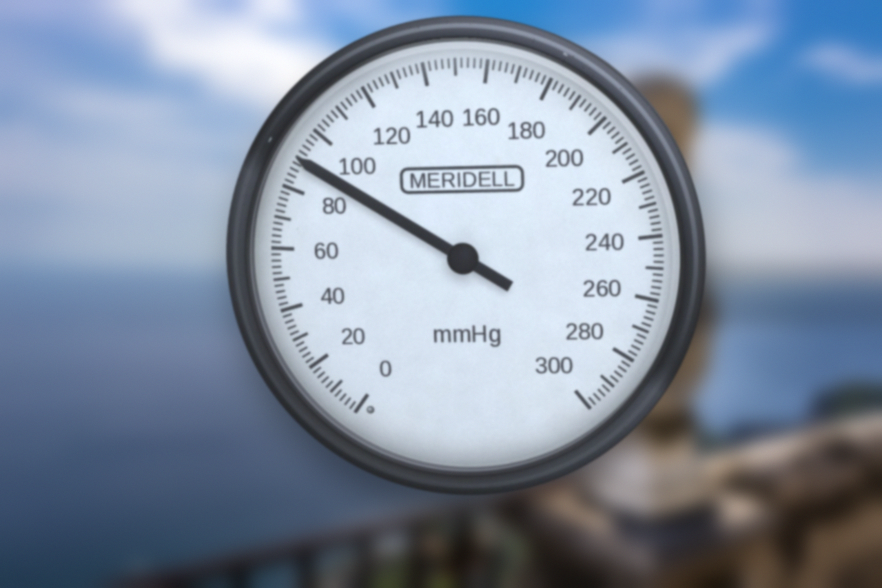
90 mmHg
